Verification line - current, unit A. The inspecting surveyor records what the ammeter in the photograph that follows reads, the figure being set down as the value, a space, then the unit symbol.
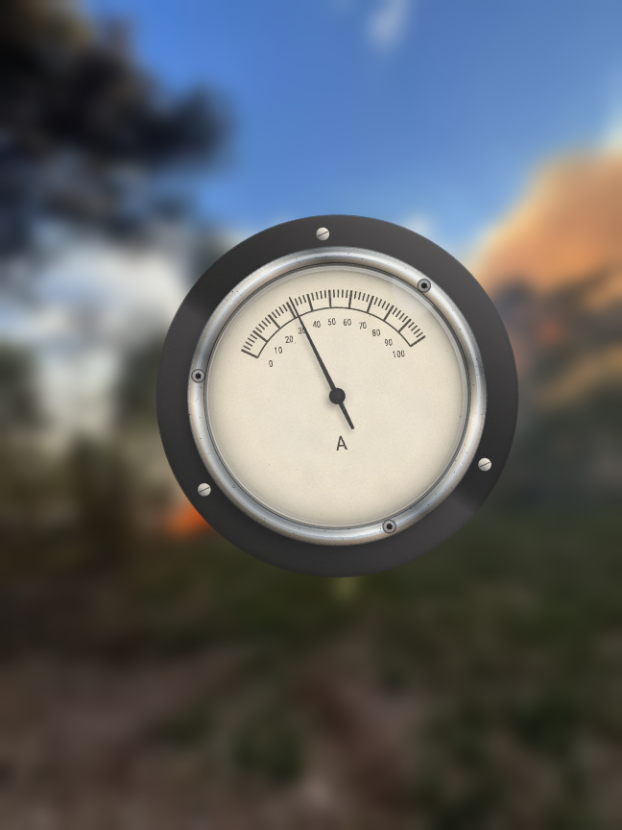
32 A
